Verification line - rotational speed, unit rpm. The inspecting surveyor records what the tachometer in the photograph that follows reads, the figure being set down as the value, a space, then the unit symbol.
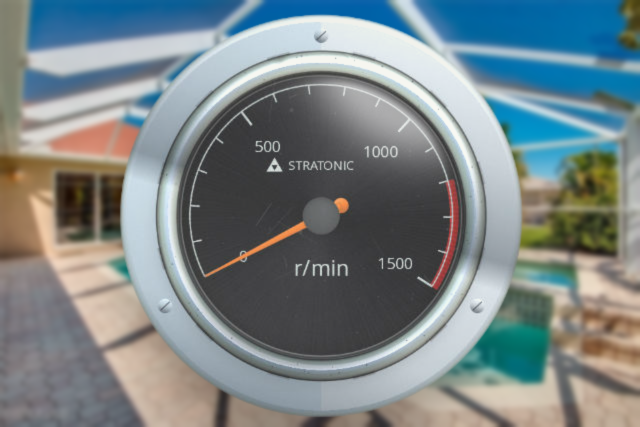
0 rpm
